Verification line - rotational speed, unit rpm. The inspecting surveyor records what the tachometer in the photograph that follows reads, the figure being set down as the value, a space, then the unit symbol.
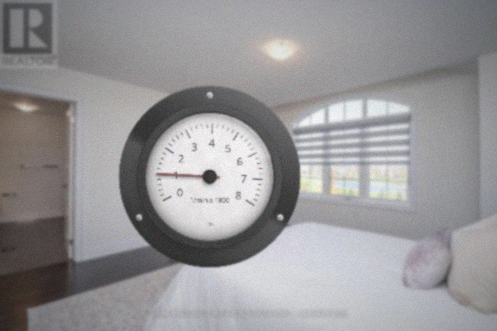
1000 rpm
